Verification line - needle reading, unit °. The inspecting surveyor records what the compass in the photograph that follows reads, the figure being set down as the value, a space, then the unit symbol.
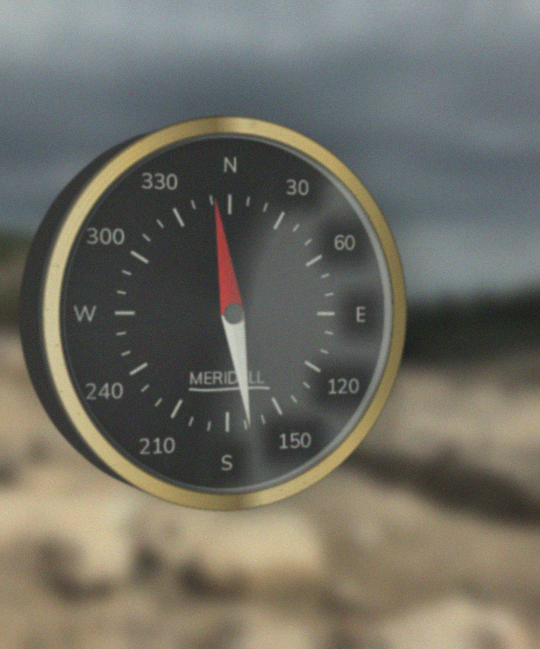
350 °
